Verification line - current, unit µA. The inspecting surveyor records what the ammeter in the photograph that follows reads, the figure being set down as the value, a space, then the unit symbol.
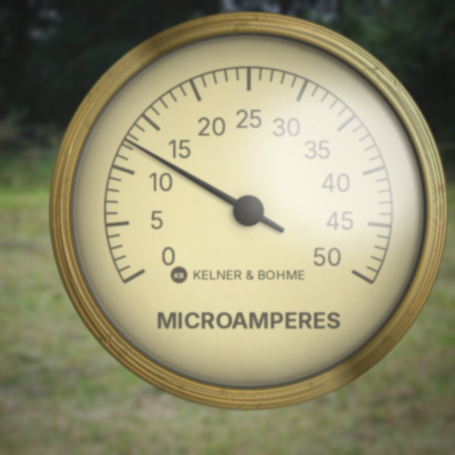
12.5 µA
